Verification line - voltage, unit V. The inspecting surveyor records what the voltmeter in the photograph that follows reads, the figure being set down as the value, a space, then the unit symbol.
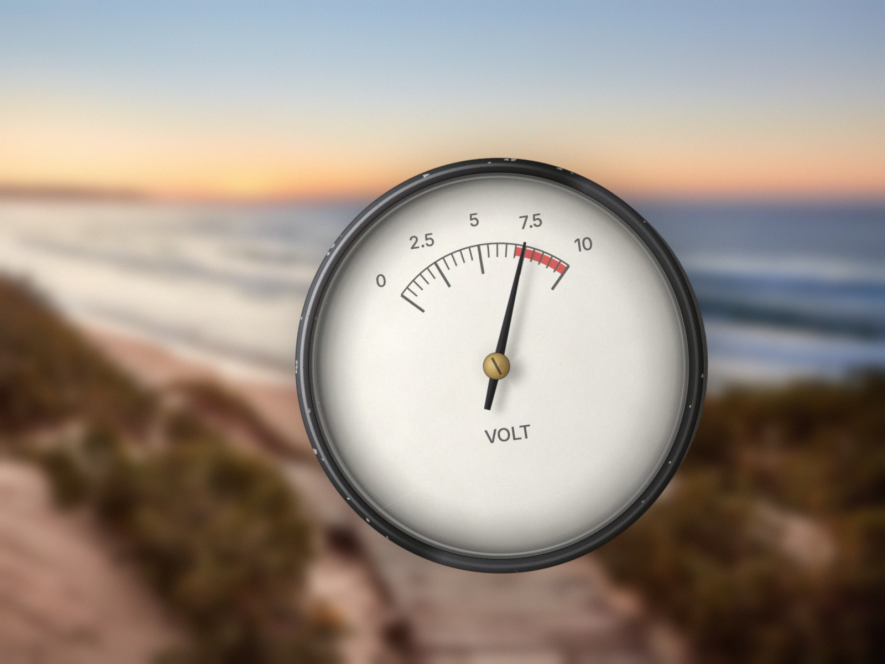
7.5 V
